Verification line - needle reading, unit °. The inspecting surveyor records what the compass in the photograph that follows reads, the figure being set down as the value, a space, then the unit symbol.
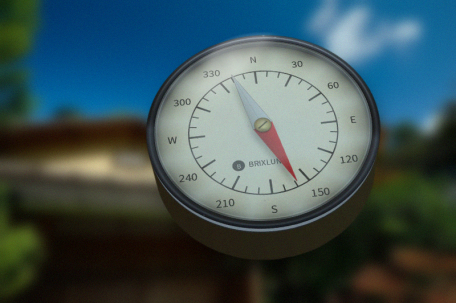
160 °
